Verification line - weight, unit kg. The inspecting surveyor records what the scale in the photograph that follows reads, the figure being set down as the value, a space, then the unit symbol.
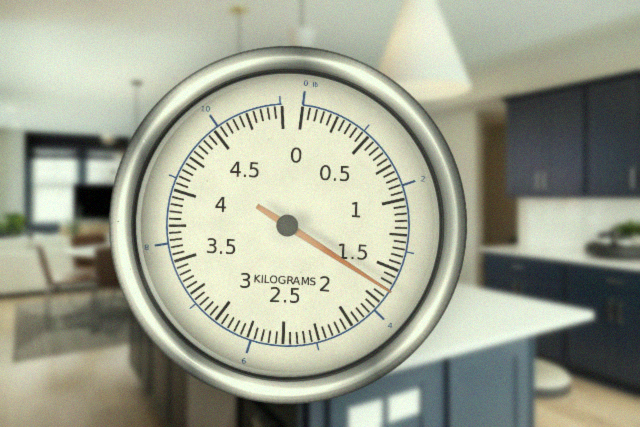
1.65 kg
